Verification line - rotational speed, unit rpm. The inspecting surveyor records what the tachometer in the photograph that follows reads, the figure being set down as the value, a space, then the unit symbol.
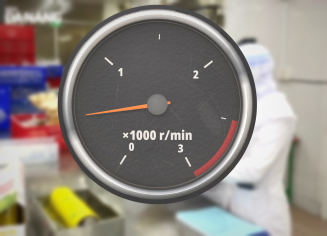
500 rpm
